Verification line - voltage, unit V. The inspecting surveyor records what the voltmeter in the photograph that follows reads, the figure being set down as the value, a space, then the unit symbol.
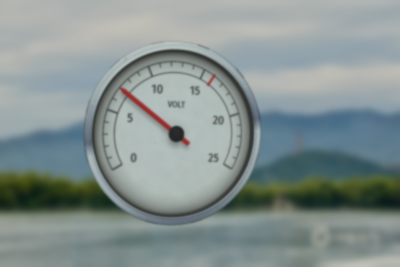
7 V
